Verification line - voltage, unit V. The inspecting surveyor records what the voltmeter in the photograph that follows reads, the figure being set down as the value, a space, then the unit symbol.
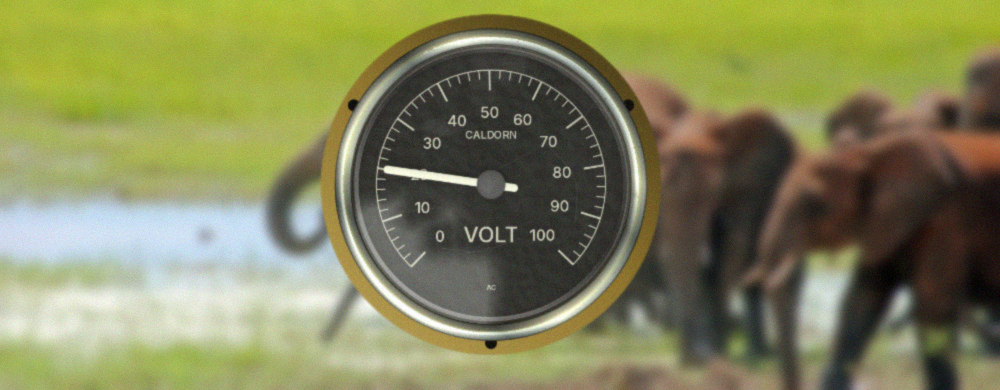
20 V
